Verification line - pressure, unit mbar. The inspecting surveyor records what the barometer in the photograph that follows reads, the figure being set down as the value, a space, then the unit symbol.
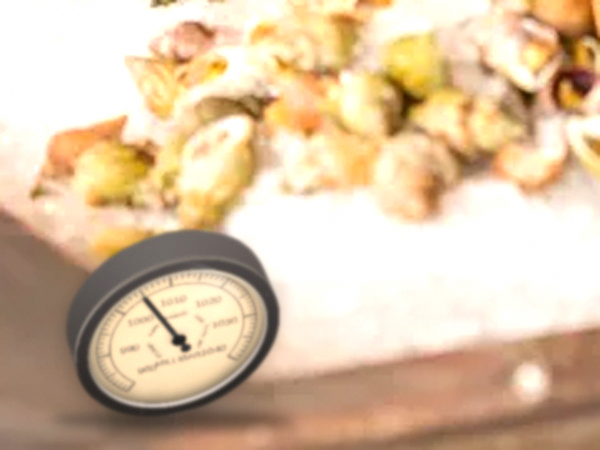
1005 mbar
